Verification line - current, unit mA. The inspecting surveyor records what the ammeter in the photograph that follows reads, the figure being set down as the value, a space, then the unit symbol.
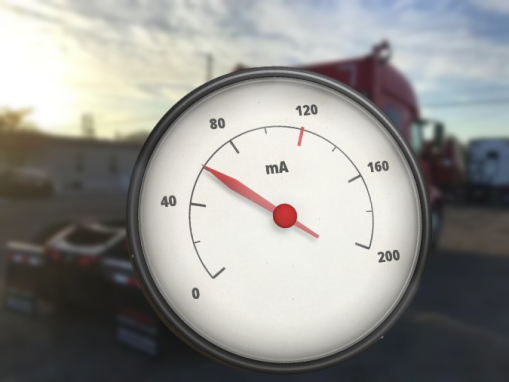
60 mA
